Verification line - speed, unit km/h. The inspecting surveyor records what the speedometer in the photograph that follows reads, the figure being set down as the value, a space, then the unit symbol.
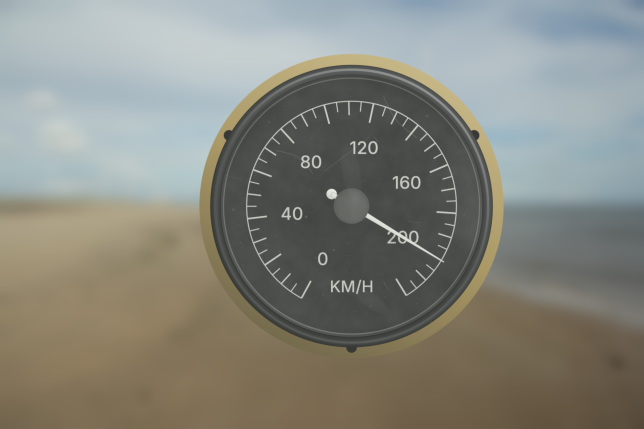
200 km/h
